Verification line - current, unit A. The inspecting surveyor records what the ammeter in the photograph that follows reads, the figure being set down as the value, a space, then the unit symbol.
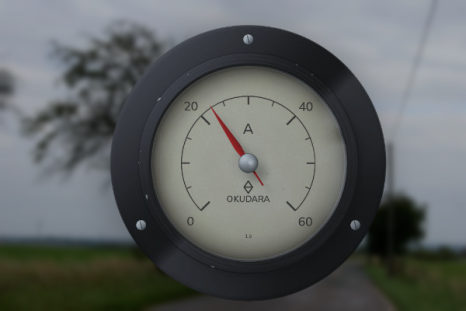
22.5 A
